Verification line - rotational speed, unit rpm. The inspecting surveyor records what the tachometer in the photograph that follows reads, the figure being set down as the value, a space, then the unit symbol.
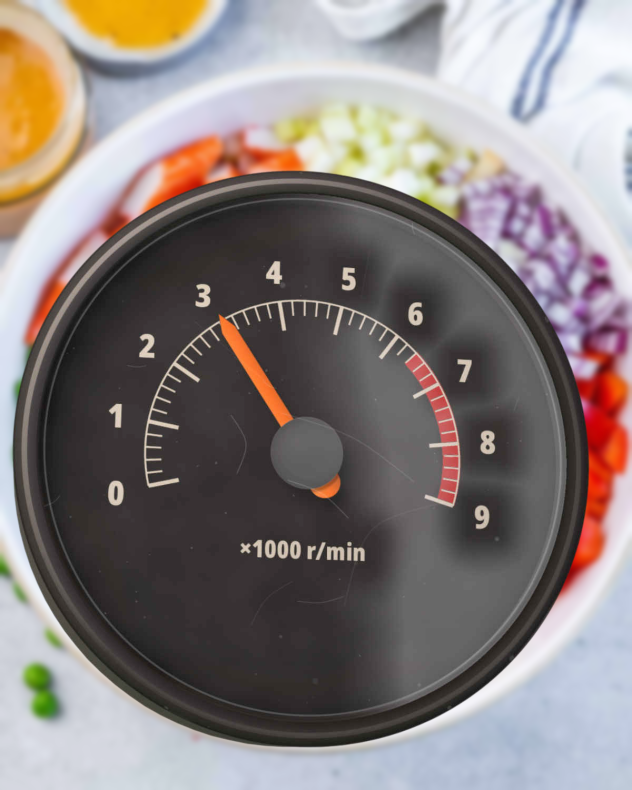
3000 rpm
